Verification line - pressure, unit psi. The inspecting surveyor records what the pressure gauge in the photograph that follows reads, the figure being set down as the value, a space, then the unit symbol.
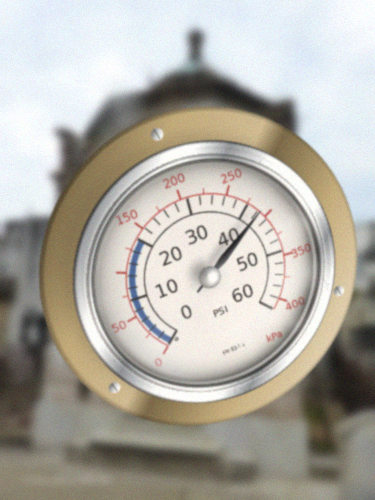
42 psi
